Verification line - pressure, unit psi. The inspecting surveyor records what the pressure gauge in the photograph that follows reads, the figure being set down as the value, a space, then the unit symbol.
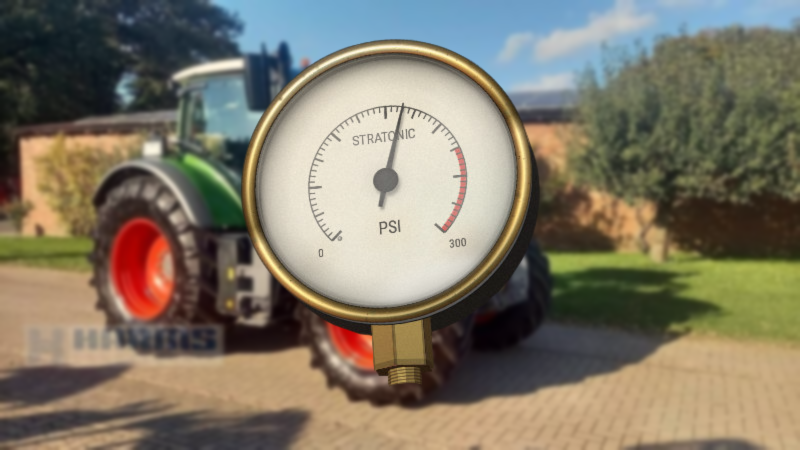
165 psi
